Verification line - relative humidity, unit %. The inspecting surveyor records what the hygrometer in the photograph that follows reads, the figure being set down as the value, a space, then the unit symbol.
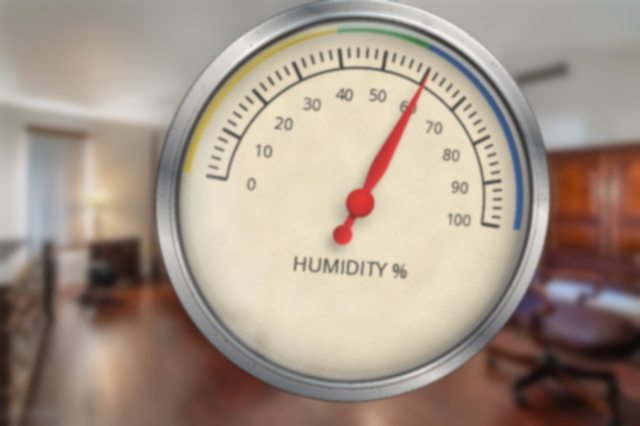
60 %
